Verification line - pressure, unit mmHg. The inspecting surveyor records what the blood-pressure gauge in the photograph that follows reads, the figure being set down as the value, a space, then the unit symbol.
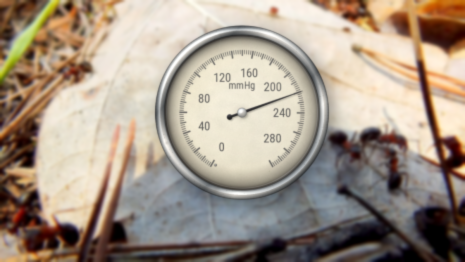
220 mmHg
